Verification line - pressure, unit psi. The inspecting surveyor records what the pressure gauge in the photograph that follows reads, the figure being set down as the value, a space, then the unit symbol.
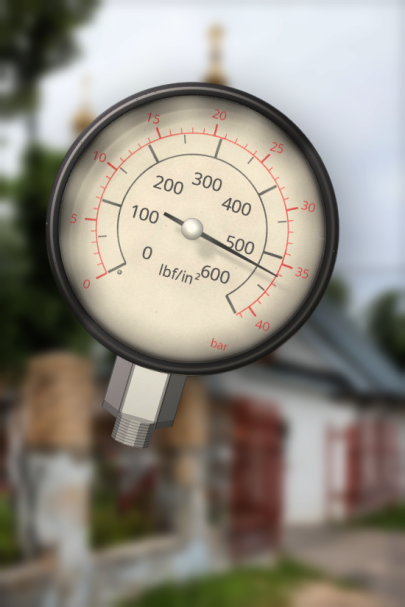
525 psi
